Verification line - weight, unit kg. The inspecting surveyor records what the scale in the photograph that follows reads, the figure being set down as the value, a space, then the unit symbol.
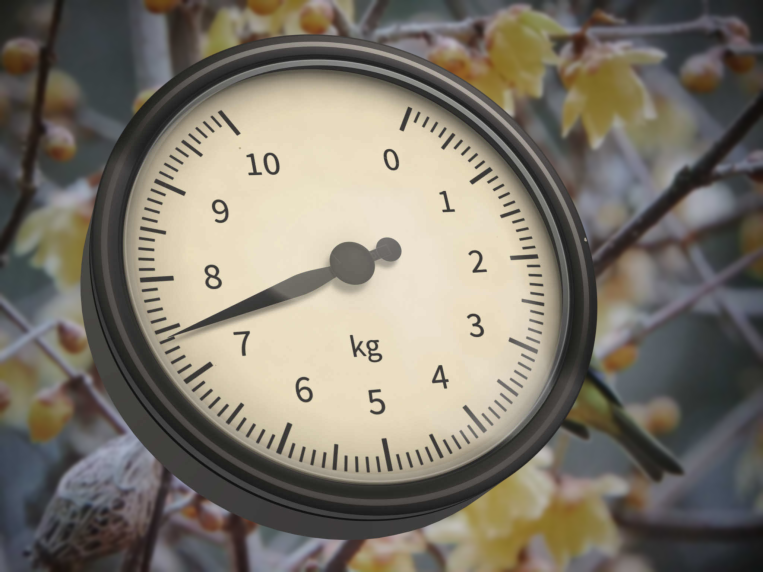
7.4 kg
